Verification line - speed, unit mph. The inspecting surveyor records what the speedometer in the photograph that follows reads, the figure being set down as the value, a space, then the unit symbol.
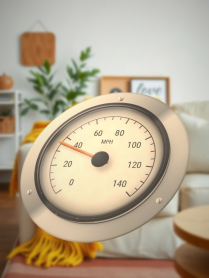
35 mph
